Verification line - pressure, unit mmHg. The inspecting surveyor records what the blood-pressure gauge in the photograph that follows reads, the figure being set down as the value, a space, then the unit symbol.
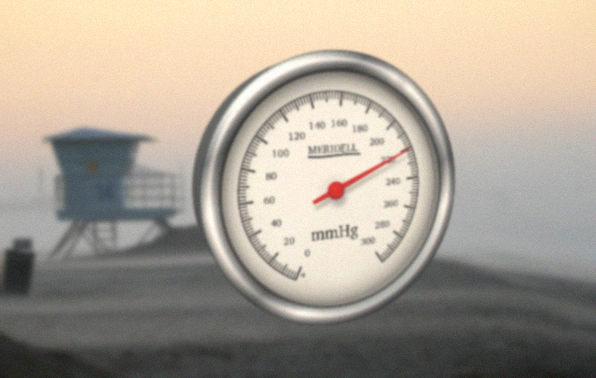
220 mmHg
